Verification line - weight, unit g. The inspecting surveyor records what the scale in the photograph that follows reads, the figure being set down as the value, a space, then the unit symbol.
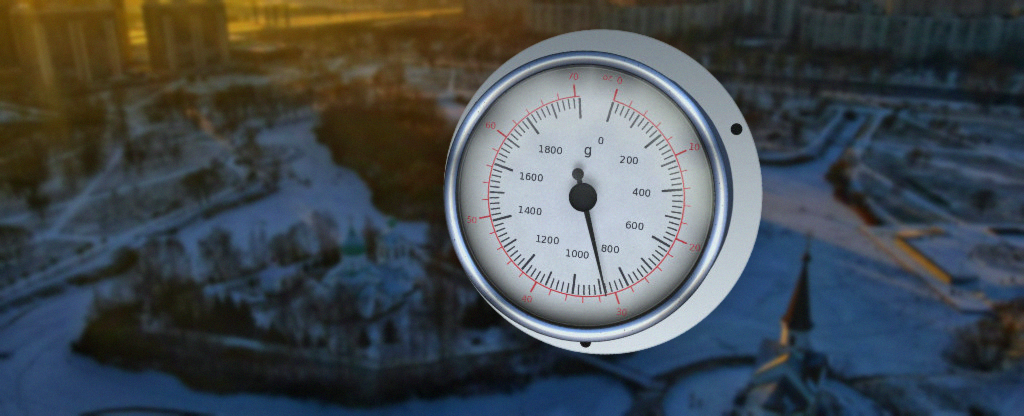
880 g
